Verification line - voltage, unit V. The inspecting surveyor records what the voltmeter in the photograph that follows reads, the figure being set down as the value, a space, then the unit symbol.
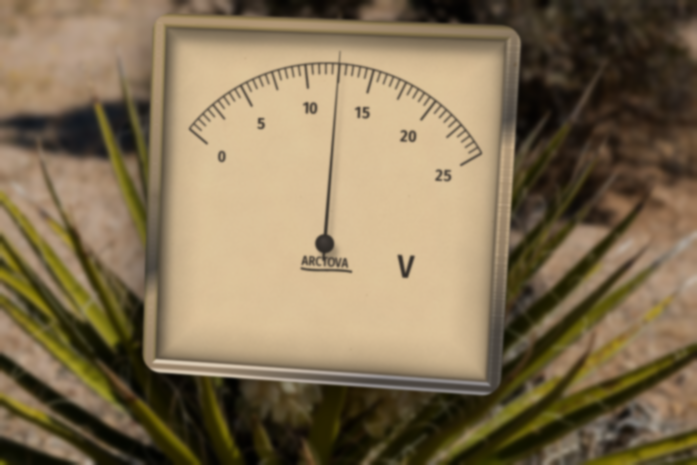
12.5 V
